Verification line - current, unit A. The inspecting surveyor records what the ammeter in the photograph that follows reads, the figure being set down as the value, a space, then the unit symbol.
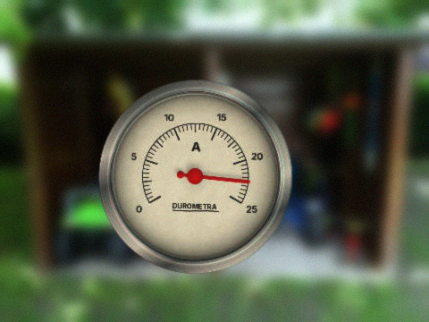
22.5 A
